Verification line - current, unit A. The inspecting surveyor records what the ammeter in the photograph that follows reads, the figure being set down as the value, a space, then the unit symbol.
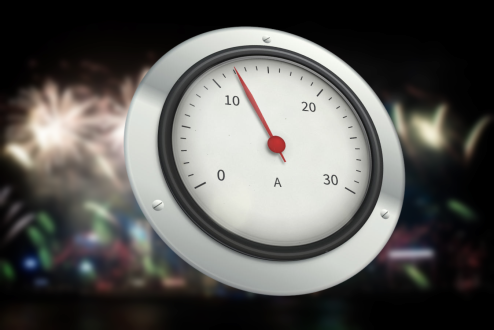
12 A
